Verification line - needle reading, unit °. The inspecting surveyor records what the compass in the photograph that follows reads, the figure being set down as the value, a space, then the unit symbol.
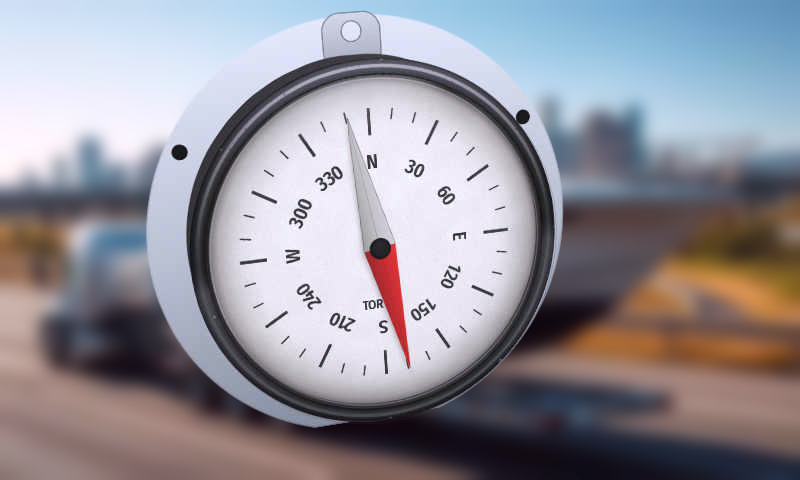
170 °
